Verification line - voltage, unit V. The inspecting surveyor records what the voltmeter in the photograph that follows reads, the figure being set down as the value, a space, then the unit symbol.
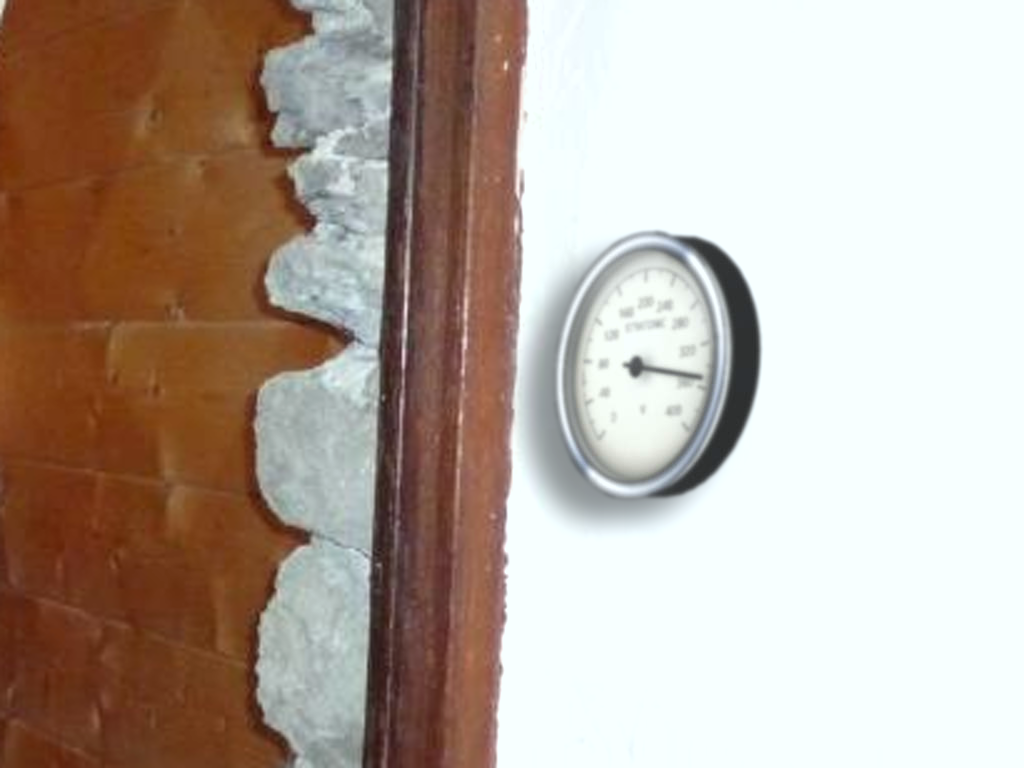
350 V
